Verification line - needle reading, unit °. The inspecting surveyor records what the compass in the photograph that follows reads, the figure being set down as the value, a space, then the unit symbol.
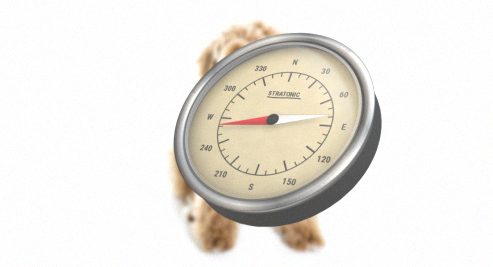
260 °
